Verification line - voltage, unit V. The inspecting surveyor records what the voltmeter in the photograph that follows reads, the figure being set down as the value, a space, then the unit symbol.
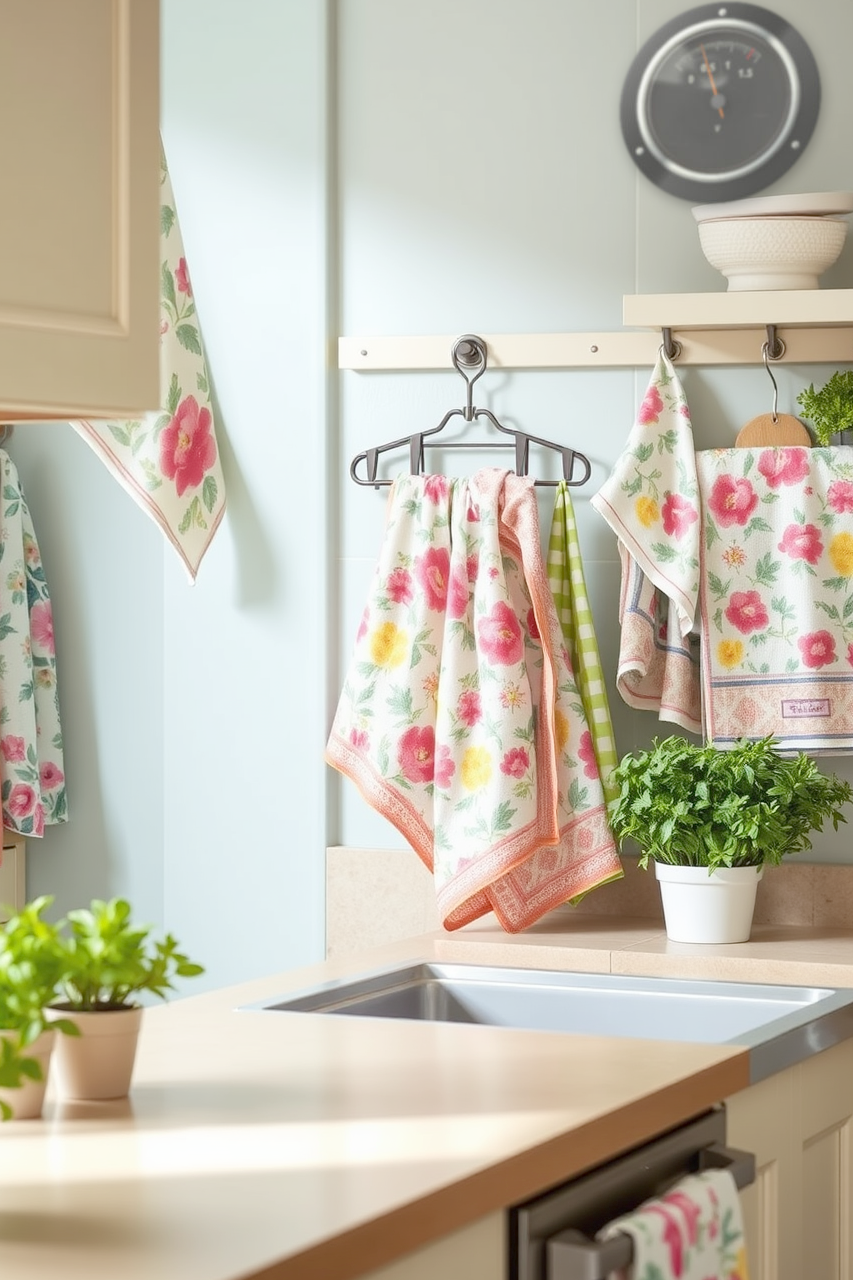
0.5 V
